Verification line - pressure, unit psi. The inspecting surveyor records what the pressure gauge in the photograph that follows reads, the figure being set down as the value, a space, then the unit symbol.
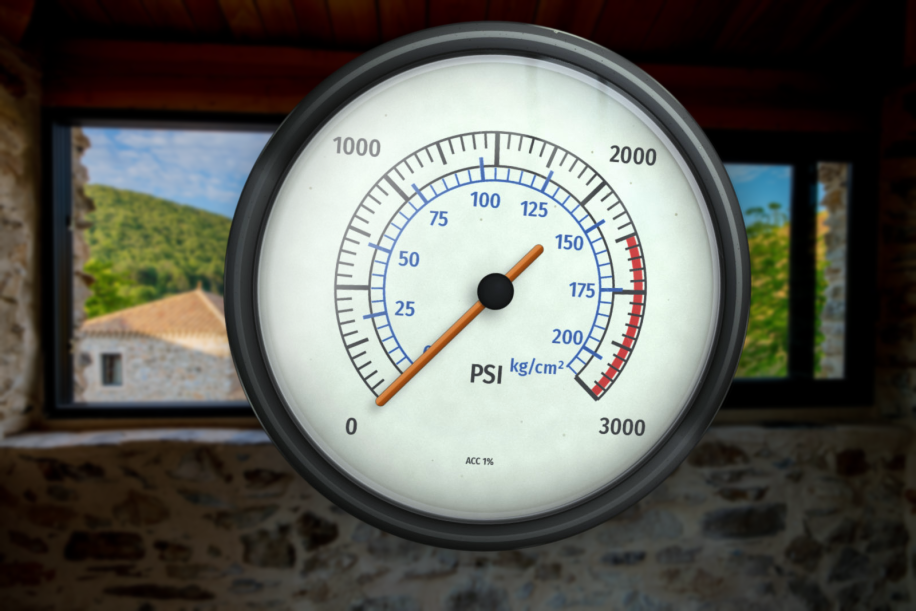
0 psi
